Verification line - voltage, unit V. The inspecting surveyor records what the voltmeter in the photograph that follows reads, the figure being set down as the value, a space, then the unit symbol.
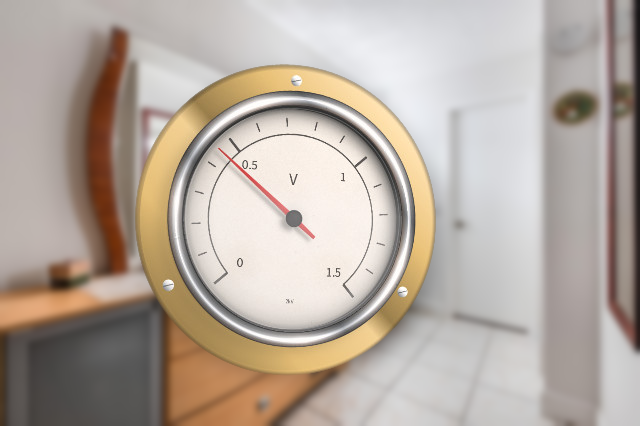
0.45 V
